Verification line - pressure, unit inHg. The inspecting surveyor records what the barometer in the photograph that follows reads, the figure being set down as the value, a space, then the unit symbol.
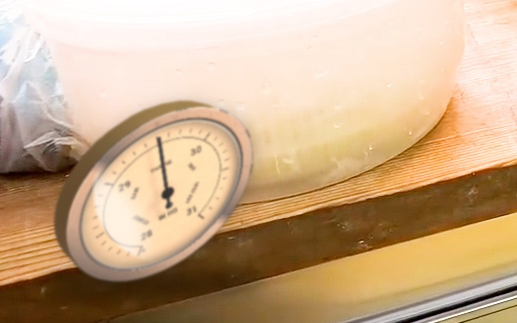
29.5 inHg
